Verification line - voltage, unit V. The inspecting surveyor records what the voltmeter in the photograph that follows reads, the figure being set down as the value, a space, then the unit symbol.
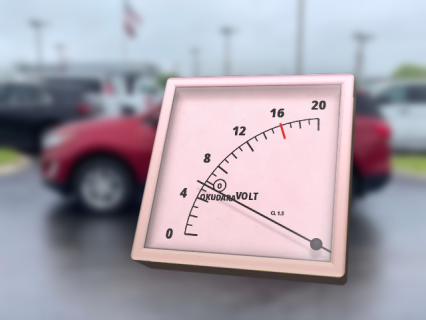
5.5 V
